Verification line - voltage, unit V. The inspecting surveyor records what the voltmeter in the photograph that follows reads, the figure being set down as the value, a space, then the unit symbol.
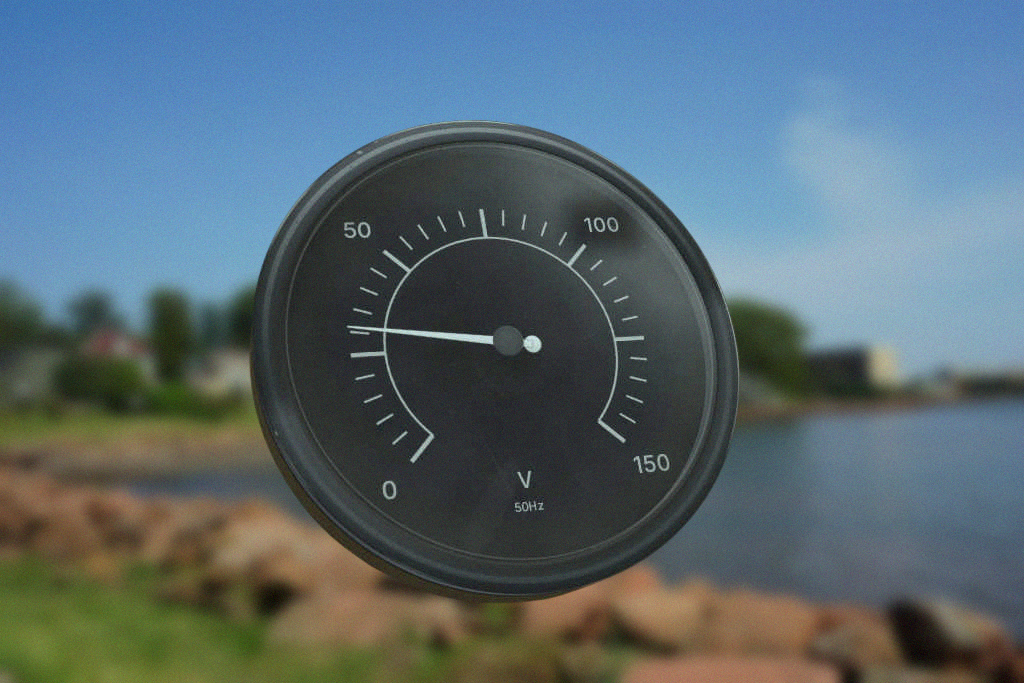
30 V
